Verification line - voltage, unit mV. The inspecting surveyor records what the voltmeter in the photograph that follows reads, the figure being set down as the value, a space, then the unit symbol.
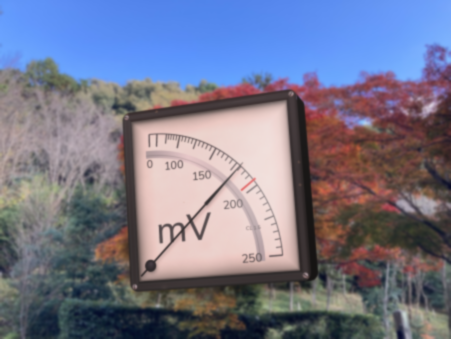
180 mV
